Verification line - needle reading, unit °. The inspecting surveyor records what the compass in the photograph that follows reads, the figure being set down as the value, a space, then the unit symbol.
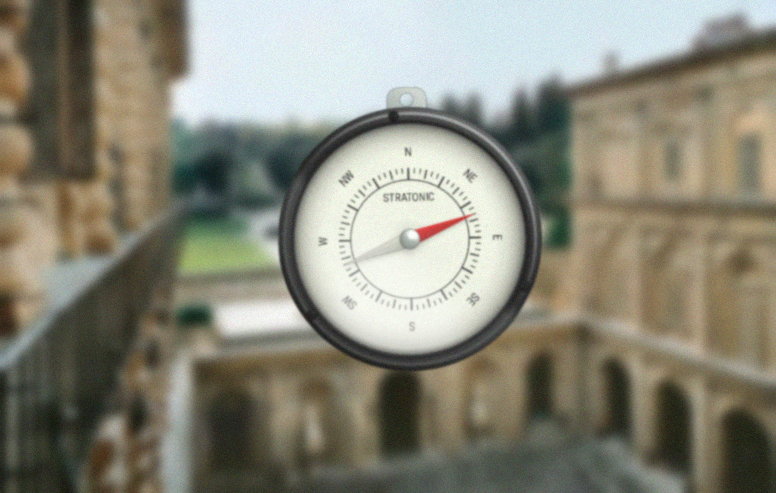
70 °
